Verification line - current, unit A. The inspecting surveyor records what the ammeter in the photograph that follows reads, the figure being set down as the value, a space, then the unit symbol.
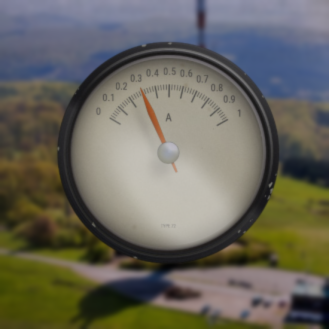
0.3 A
